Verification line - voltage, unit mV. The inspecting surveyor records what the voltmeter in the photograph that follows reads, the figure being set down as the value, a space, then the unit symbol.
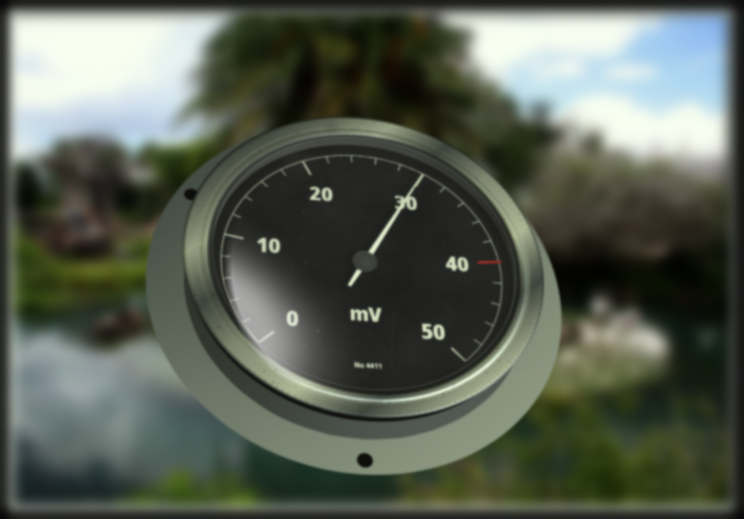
30 mV
